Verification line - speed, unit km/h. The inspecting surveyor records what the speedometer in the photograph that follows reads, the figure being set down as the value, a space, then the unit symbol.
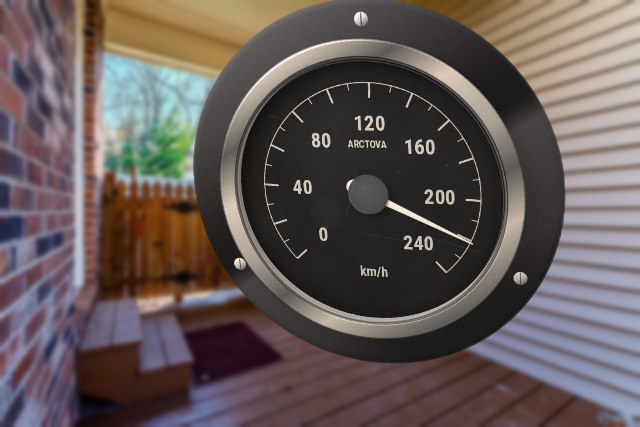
220 km/h
